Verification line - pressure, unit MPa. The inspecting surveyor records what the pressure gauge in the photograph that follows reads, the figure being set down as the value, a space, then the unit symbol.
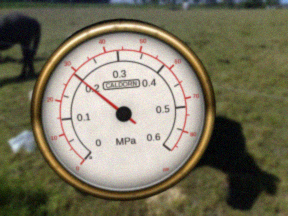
0.2 MPa
